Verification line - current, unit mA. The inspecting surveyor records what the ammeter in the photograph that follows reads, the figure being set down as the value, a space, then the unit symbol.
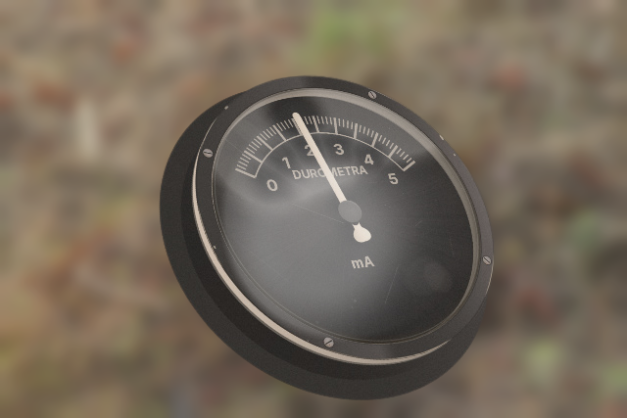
2 mA
